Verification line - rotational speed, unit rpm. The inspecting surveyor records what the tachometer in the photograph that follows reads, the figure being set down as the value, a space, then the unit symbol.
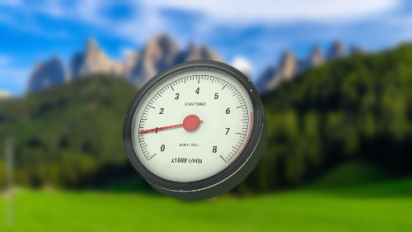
1000 rpm
